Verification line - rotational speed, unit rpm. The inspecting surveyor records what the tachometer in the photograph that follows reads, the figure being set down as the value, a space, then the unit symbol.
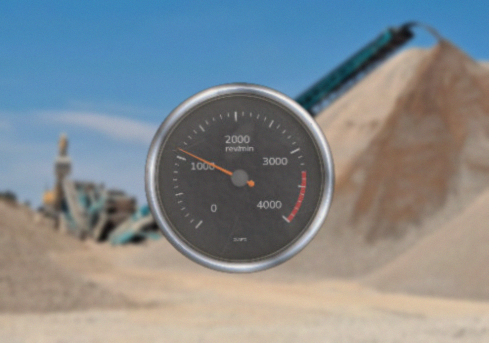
1100 rpm
